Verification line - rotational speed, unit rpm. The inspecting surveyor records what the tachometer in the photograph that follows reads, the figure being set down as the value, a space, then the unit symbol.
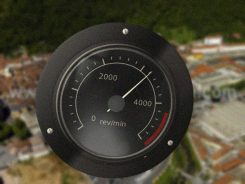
3200 rpm
